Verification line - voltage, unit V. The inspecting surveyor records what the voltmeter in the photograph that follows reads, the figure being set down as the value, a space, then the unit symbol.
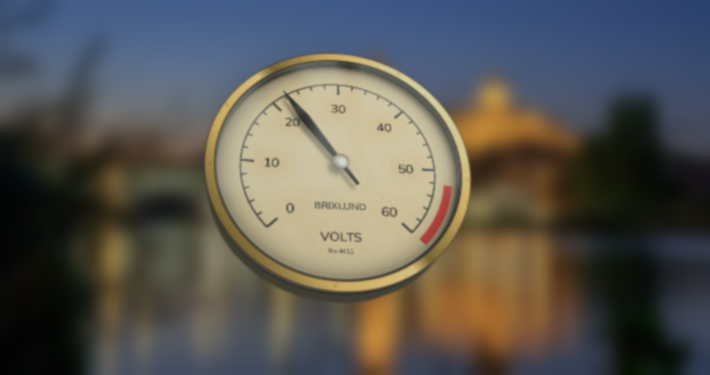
22 V
